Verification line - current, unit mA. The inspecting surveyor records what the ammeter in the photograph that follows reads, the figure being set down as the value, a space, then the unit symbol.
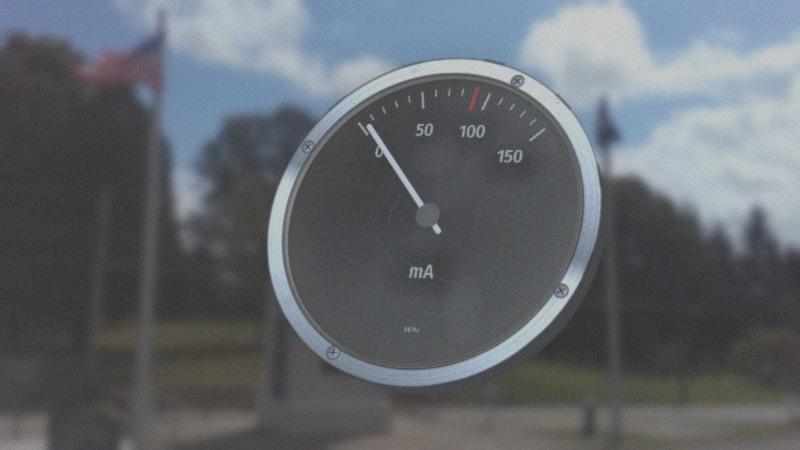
5 mA
